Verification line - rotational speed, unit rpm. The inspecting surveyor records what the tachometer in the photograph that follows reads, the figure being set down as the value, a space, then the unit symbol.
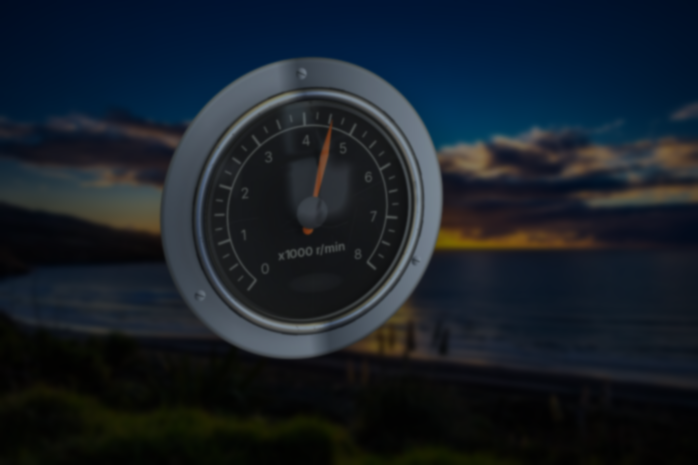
4500 rpm
